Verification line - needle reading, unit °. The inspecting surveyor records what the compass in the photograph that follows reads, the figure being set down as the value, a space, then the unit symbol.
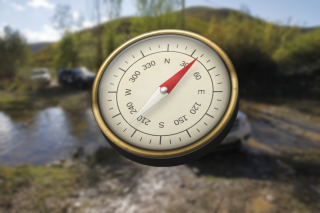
40 °
